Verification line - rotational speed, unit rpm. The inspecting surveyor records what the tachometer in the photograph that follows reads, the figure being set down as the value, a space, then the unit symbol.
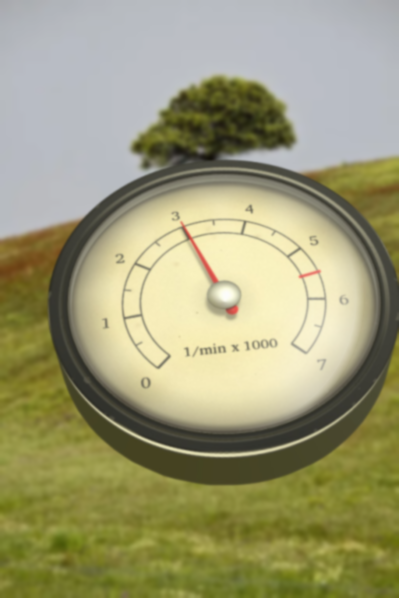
3000 rpm
